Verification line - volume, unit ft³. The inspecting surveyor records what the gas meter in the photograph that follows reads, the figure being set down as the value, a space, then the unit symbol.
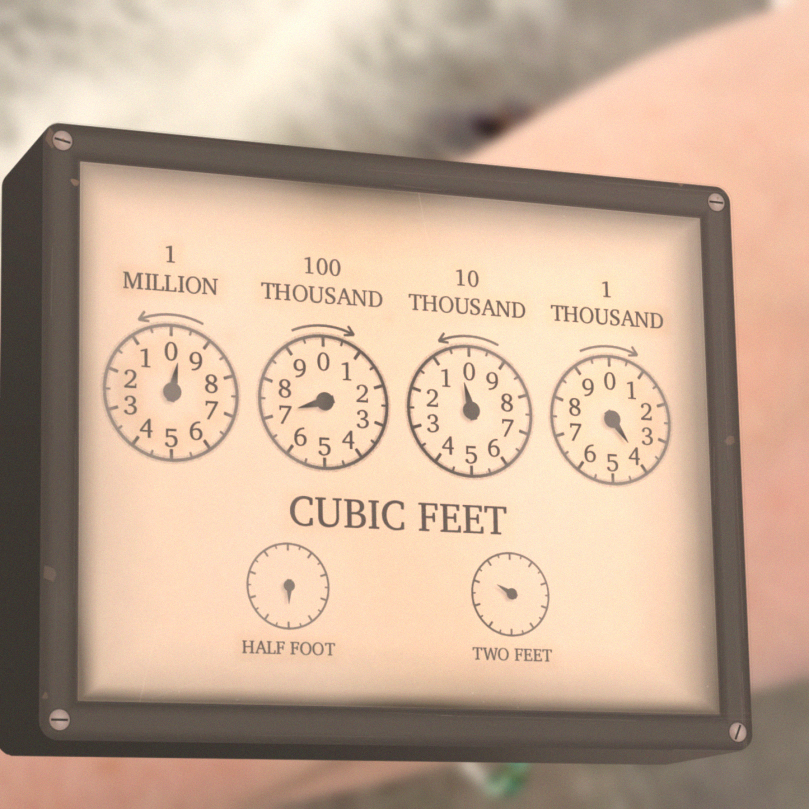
970400 ft³
